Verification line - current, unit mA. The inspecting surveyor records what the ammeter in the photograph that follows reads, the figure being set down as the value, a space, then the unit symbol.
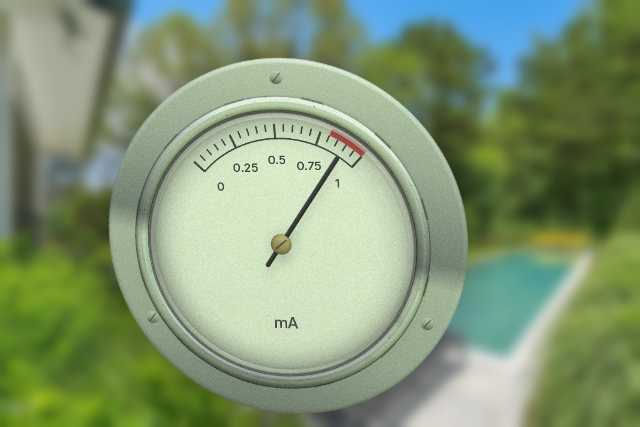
0.9 mA
